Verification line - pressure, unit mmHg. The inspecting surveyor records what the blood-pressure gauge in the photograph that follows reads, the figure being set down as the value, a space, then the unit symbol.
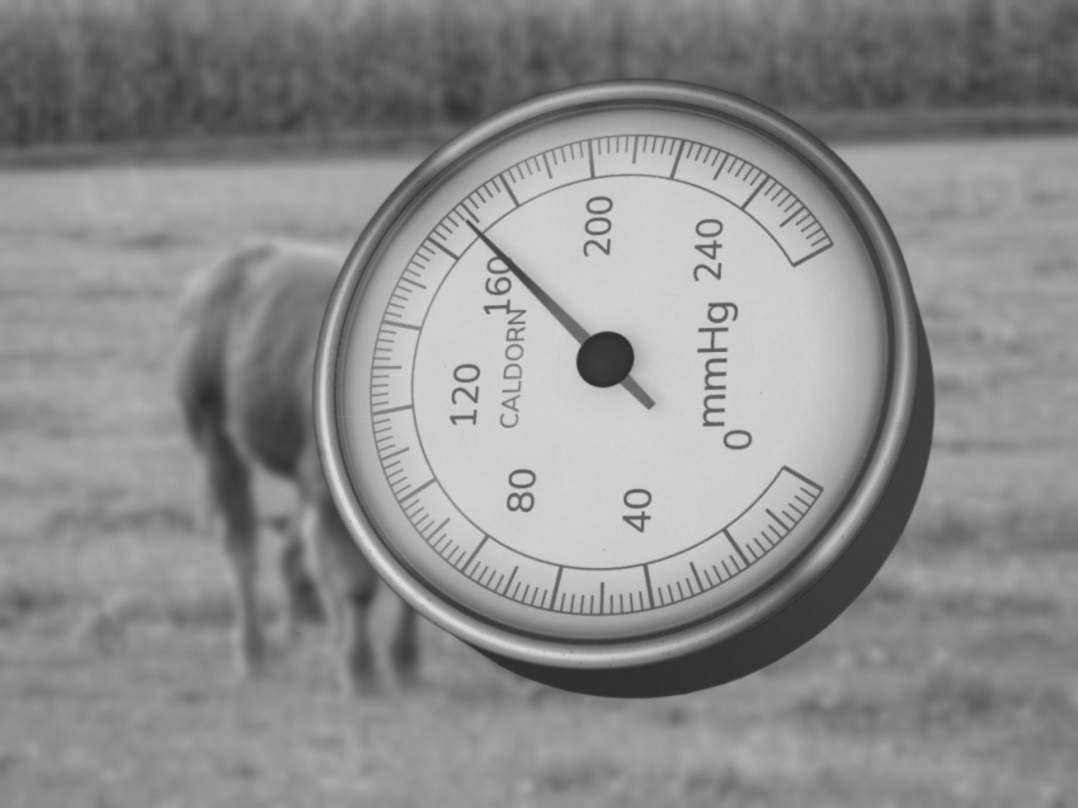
168 mmHg
